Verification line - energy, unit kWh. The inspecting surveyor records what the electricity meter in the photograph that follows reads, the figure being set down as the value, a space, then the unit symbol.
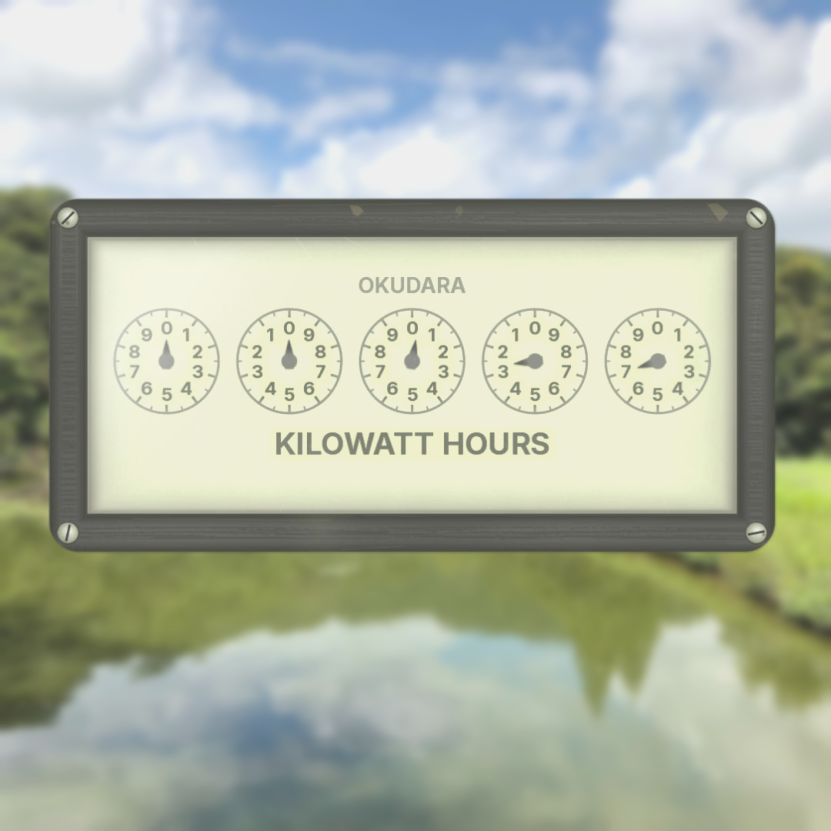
27 kWh
